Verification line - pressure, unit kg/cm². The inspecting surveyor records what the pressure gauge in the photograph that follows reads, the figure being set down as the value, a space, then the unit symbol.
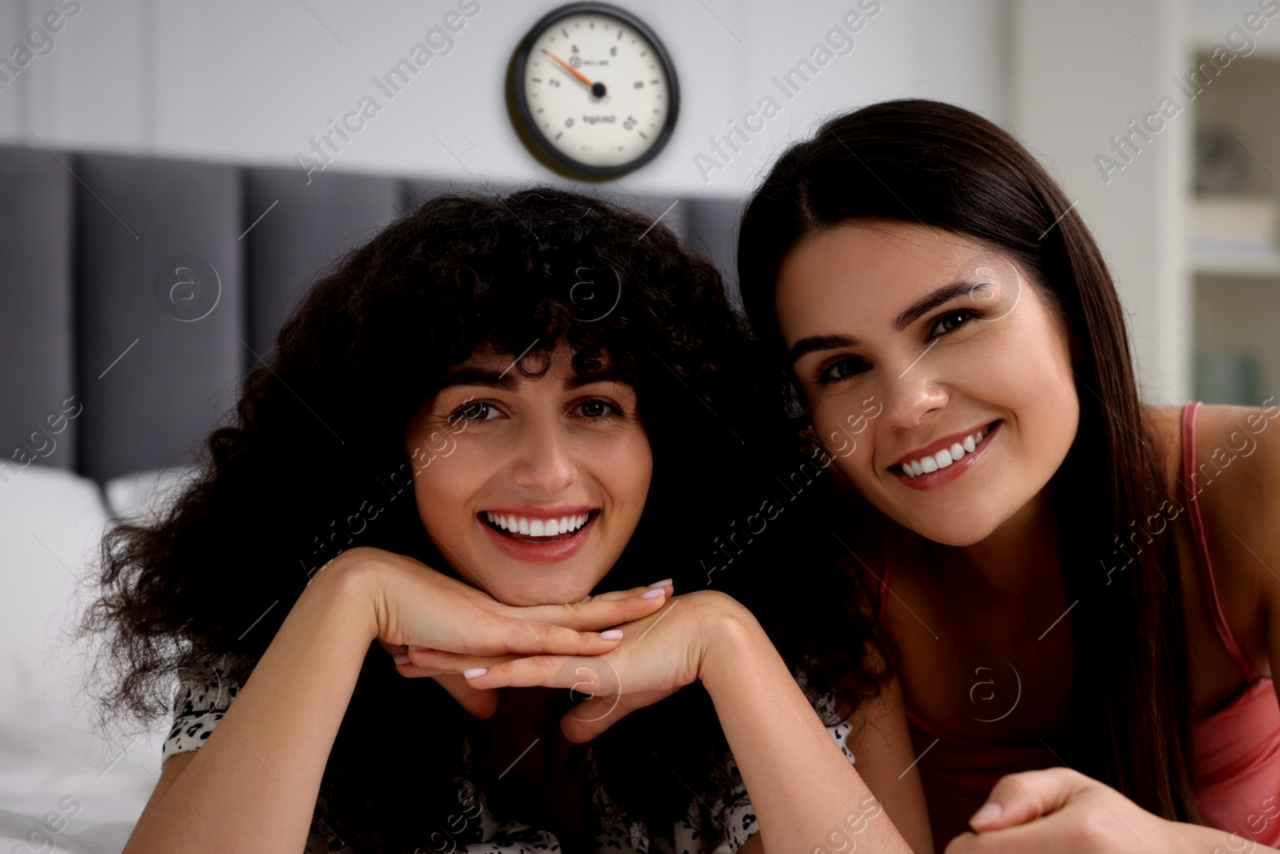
3 kg/cm²
